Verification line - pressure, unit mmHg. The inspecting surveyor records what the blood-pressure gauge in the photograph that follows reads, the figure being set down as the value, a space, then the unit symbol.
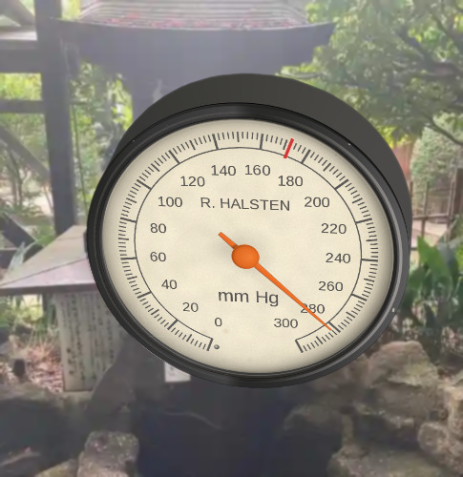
280 mmHg
